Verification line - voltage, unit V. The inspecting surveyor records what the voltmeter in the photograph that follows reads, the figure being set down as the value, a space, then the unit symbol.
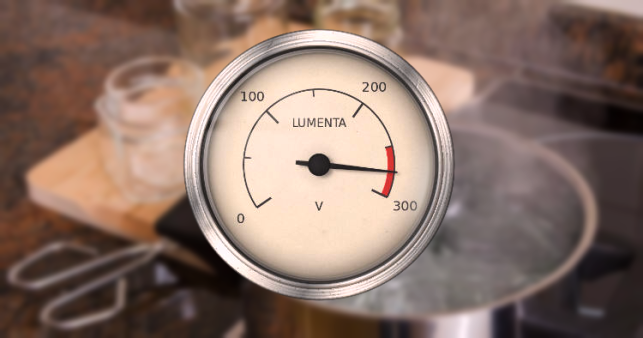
275 V
